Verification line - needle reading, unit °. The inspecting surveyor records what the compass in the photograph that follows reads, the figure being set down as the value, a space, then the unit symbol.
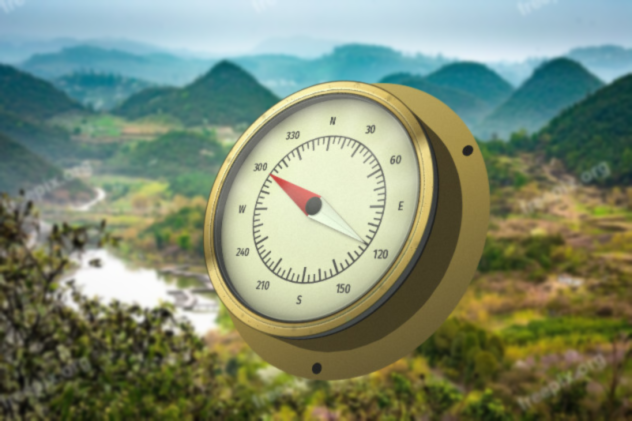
300 °
